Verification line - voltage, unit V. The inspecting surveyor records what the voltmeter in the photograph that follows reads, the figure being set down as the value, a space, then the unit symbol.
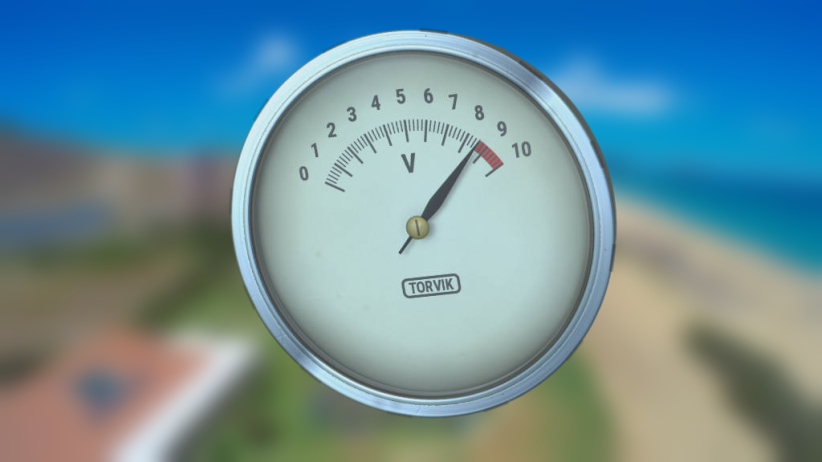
8.6 V
